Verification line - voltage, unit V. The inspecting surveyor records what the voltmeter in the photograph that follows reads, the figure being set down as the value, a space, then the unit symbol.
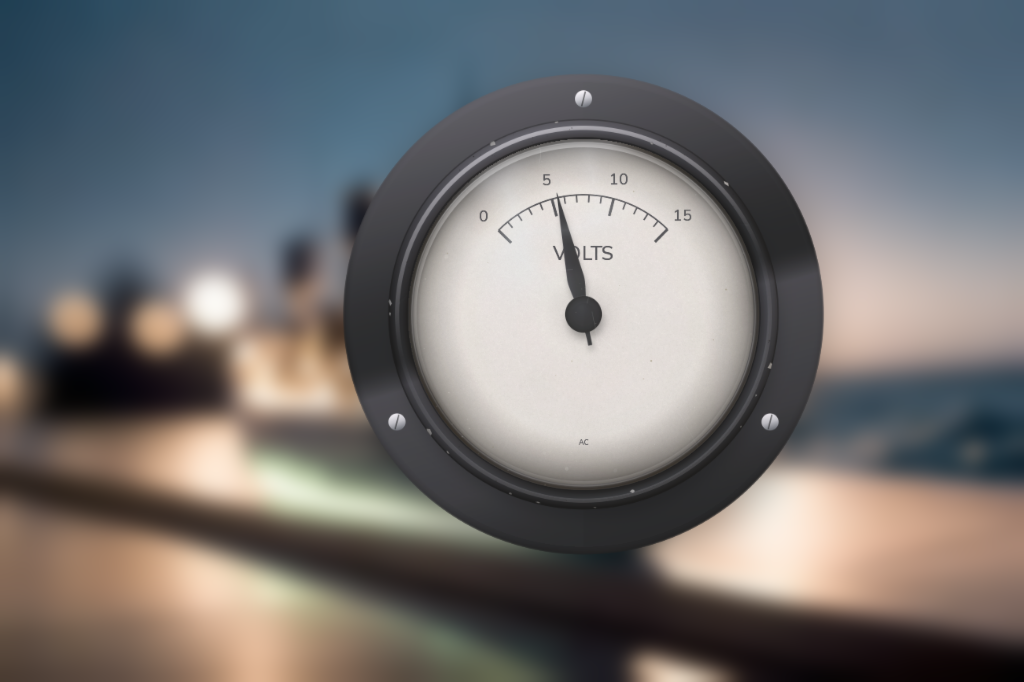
5.5 V
